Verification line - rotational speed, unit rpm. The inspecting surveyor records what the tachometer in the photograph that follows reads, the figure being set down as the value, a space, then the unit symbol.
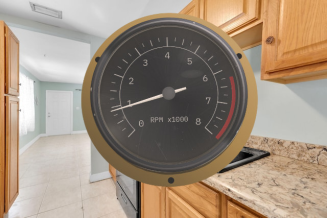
875 rpm
